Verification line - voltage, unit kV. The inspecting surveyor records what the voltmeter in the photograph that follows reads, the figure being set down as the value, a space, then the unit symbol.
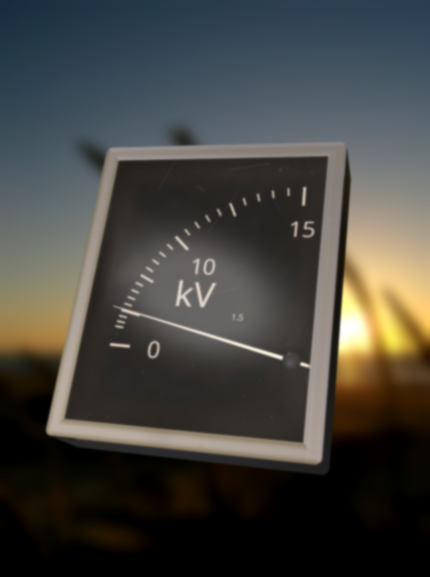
5 kV
